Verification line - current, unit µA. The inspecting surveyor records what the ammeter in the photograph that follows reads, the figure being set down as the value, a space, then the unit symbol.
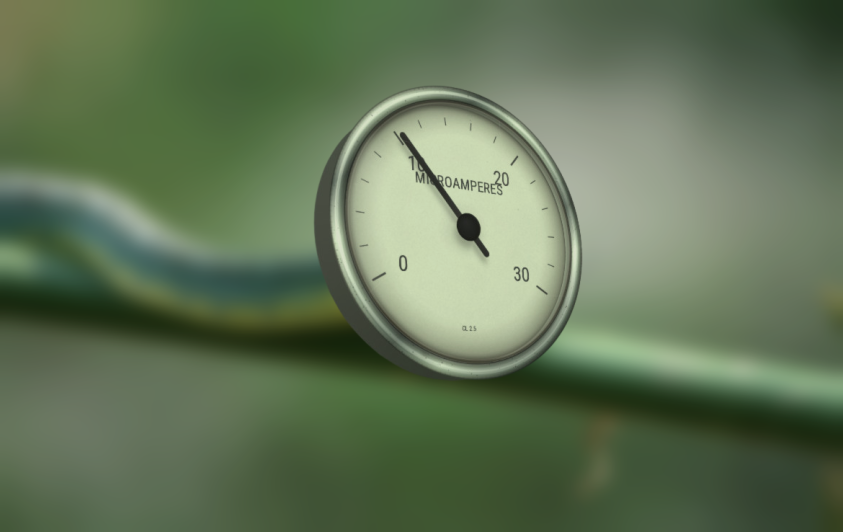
10 µA
